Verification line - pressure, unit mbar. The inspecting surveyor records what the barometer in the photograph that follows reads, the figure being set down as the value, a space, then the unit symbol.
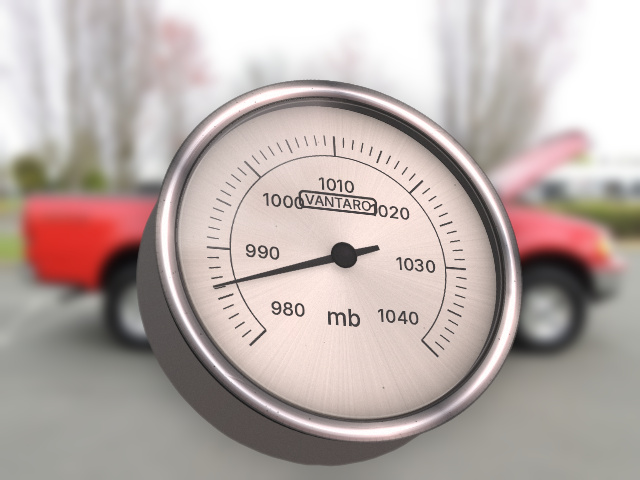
986 mbar
